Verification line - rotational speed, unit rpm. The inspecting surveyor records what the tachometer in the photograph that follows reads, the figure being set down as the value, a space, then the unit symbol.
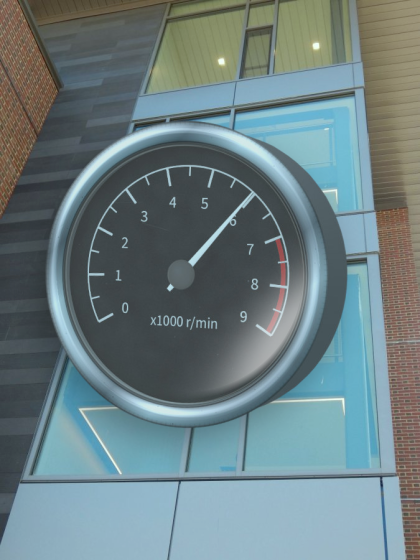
6000 rpm
